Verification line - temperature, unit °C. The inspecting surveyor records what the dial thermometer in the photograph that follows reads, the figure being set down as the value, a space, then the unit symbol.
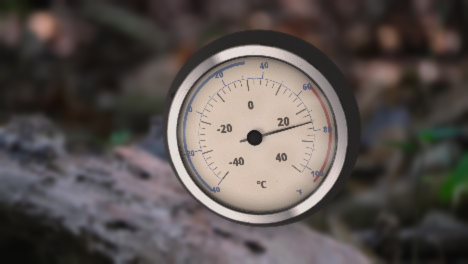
24 °C
